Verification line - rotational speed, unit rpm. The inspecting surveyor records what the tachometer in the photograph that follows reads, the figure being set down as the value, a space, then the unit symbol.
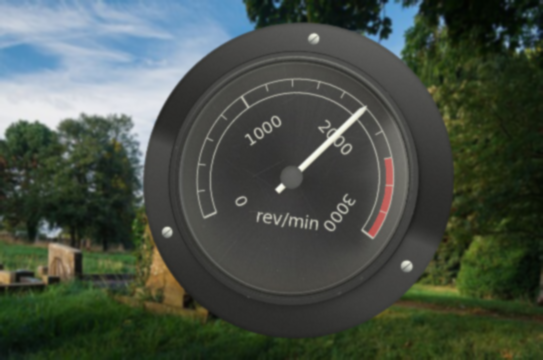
2000 rpm
